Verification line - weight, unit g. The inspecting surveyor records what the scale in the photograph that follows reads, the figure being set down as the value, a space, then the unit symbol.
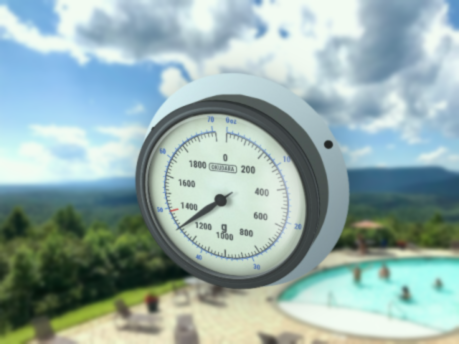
1300 g
